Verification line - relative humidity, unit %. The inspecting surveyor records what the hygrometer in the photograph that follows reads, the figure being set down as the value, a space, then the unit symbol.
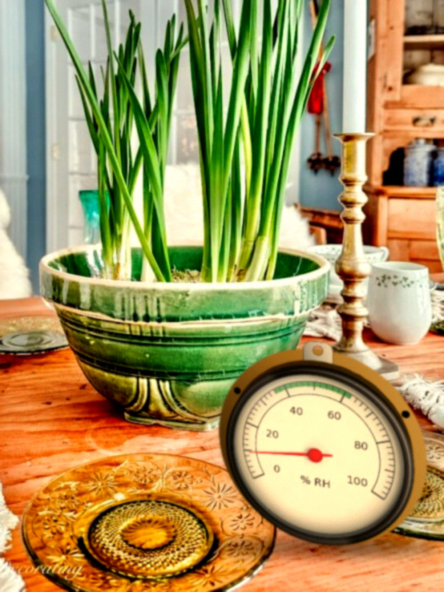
10 %
